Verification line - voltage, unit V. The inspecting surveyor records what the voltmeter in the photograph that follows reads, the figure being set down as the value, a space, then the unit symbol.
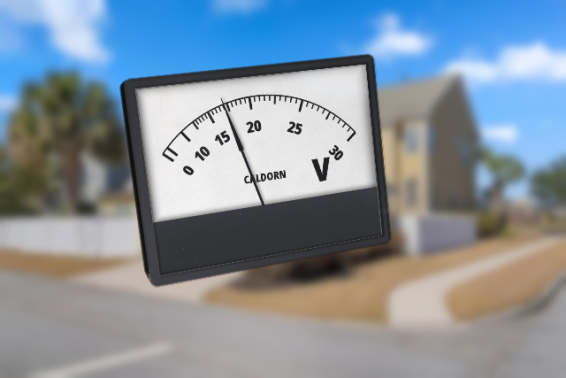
17 V
